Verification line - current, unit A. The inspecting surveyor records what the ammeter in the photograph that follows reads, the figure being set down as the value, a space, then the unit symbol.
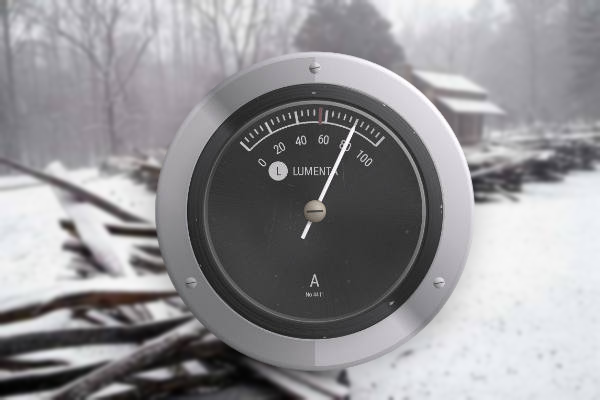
80 A
